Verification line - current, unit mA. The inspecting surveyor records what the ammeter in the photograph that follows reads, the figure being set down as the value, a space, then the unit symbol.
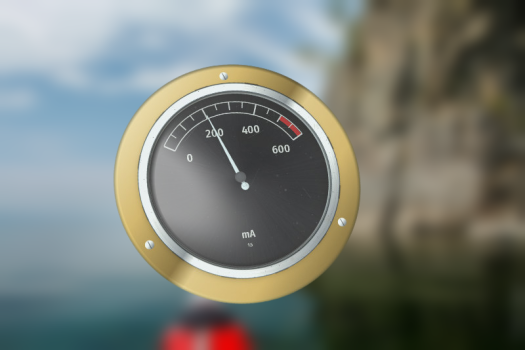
200 mA
